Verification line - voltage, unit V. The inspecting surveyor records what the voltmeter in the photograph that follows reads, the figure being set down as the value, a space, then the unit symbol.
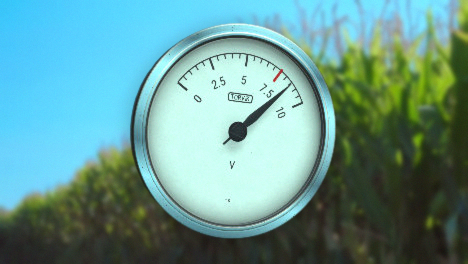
8.5 V
